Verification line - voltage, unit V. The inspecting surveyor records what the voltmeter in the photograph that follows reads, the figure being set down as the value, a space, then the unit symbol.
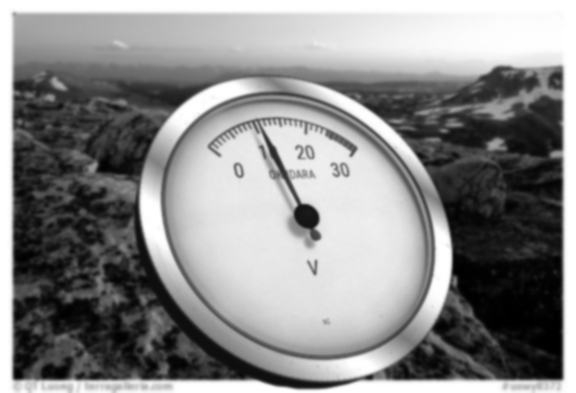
10 V
